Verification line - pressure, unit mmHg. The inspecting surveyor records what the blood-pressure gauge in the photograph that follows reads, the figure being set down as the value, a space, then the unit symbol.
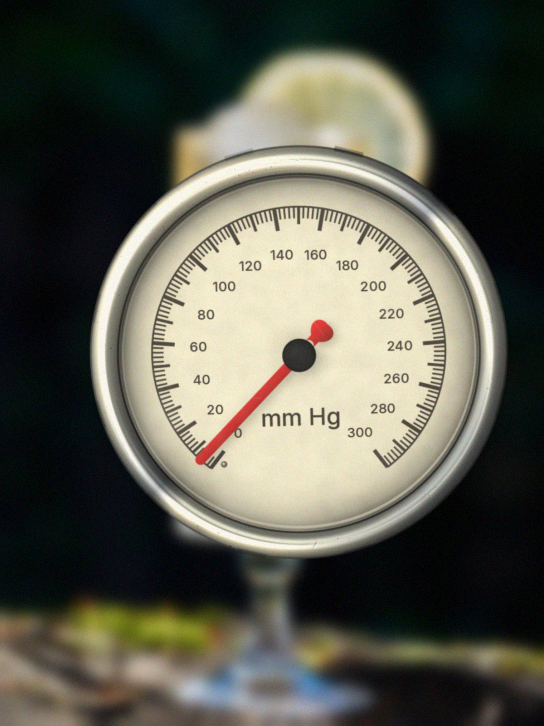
6 mmHg
